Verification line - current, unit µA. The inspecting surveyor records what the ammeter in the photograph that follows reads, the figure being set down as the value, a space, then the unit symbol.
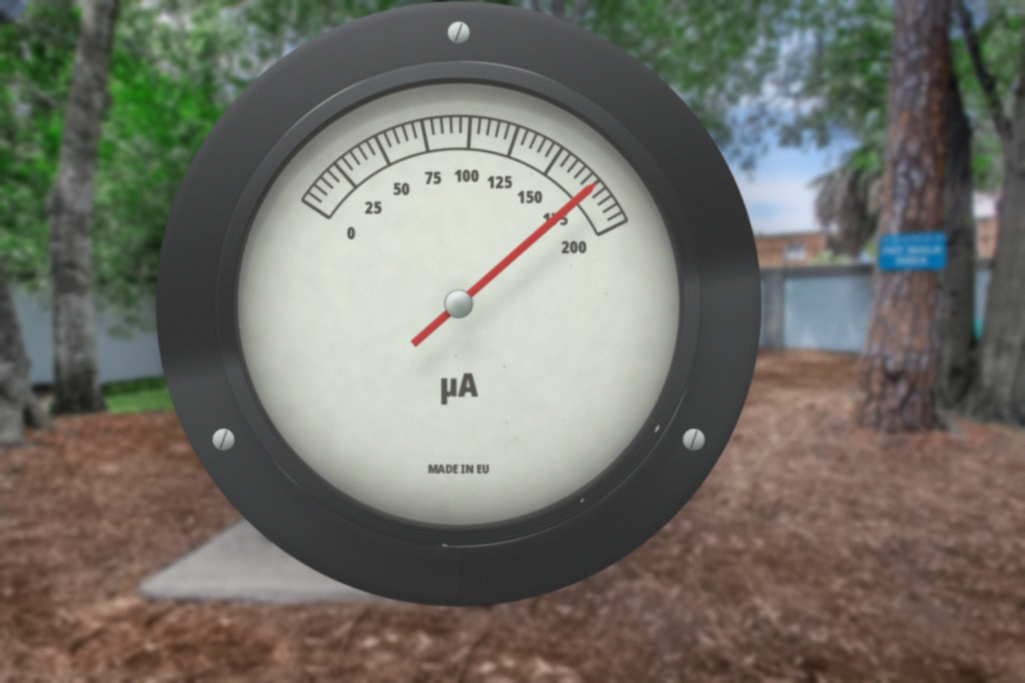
175 µA
